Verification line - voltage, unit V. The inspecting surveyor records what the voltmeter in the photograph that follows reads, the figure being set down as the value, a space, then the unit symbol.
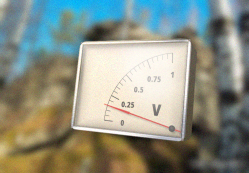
0.15 V
